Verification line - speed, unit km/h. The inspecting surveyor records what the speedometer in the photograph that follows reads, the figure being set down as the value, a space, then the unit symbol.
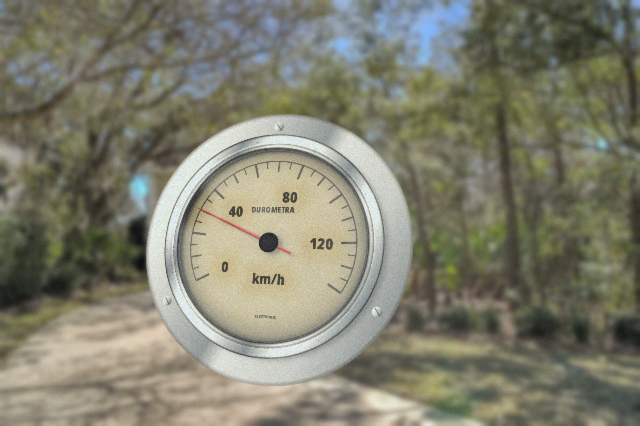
30 km/h
